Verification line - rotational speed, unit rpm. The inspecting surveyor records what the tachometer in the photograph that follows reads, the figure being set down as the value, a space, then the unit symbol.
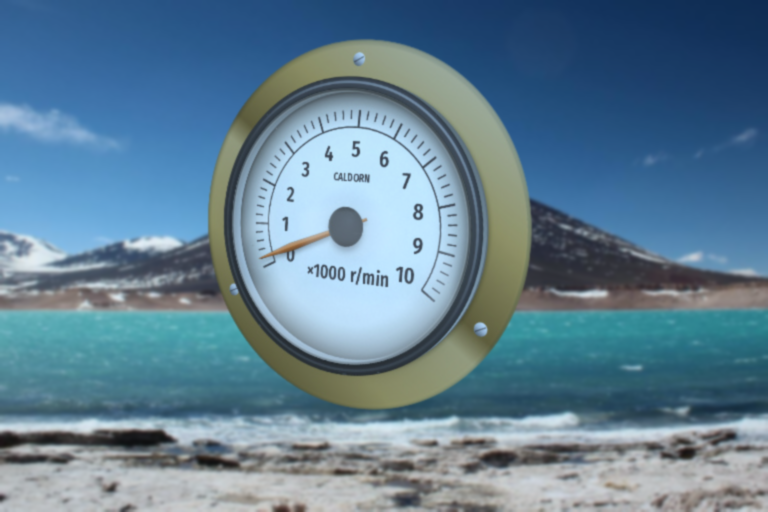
200 rpm
